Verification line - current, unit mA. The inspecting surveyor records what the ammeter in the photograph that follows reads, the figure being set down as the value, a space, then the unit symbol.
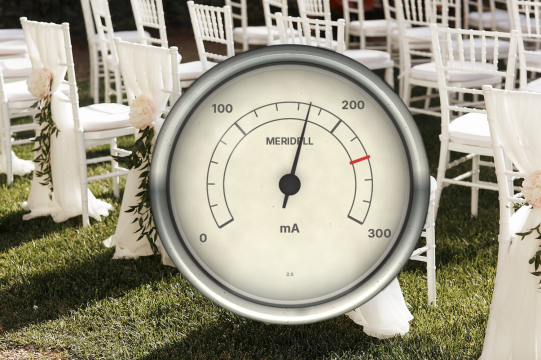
170 mA
